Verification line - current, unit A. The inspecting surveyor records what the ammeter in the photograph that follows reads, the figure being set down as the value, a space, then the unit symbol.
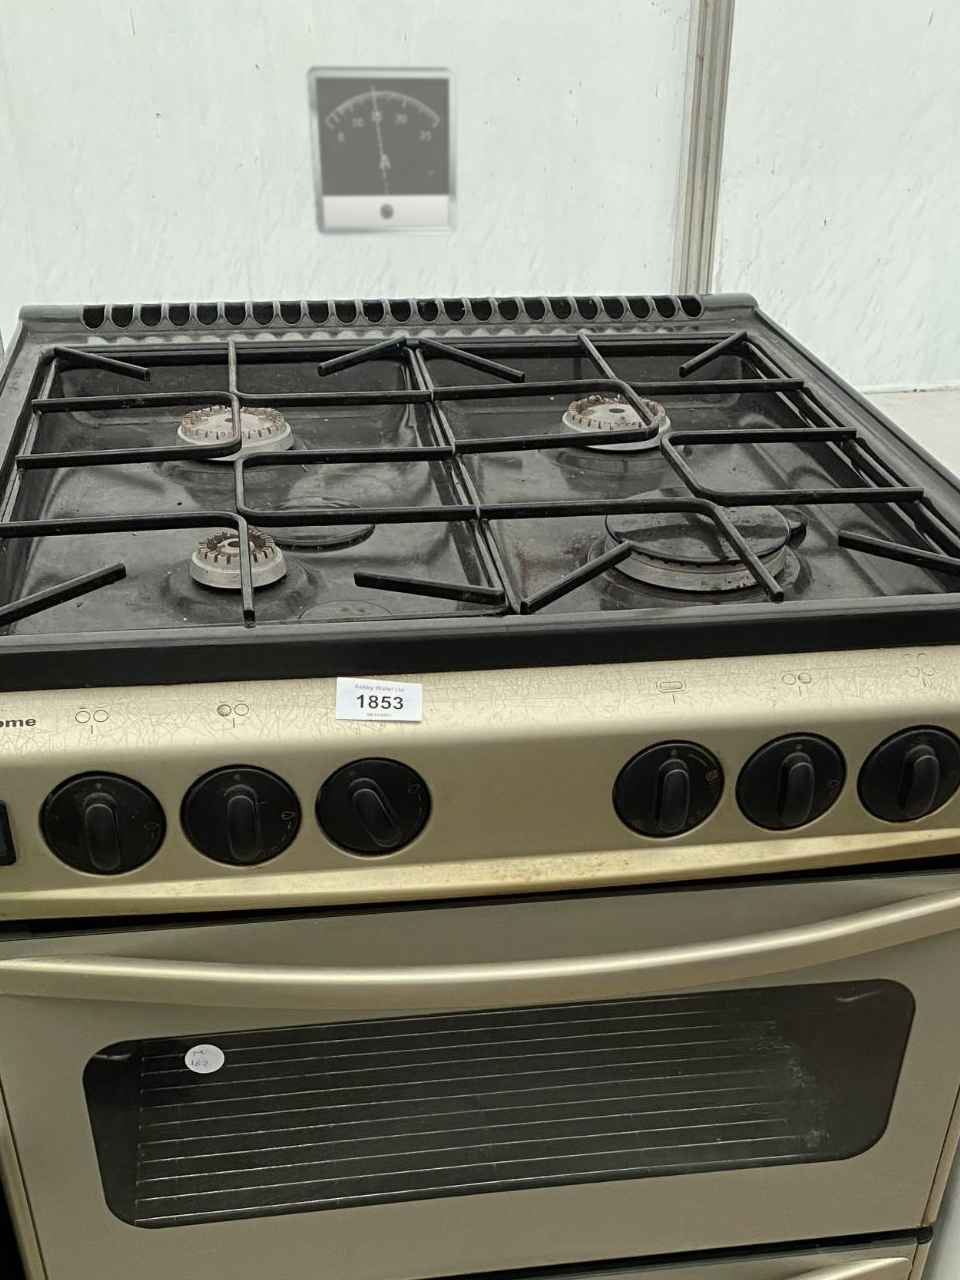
15 A
